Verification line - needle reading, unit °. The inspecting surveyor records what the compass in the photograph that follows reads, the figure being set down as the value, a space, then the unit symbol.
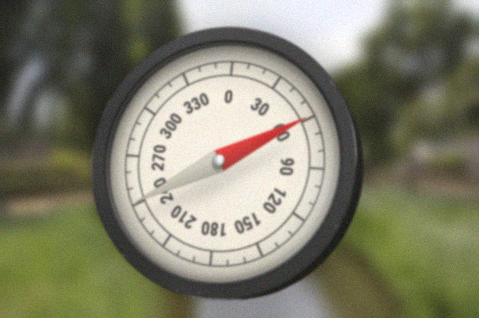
60 °
